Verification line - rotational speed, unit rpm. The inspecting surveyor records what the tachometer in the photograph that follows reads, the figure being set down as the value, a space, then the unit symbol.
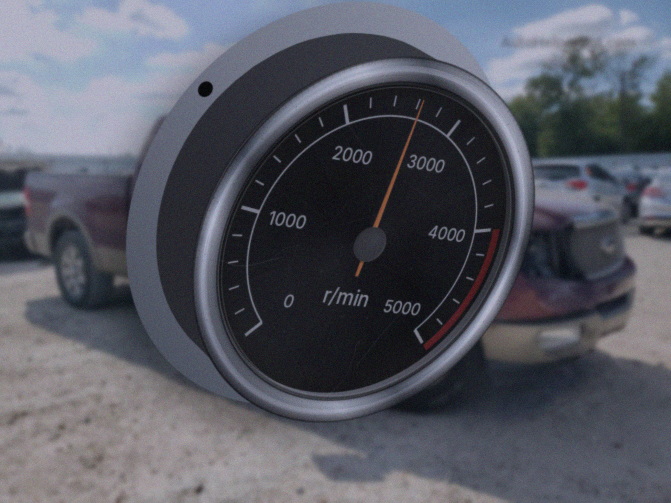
2600 rpm
